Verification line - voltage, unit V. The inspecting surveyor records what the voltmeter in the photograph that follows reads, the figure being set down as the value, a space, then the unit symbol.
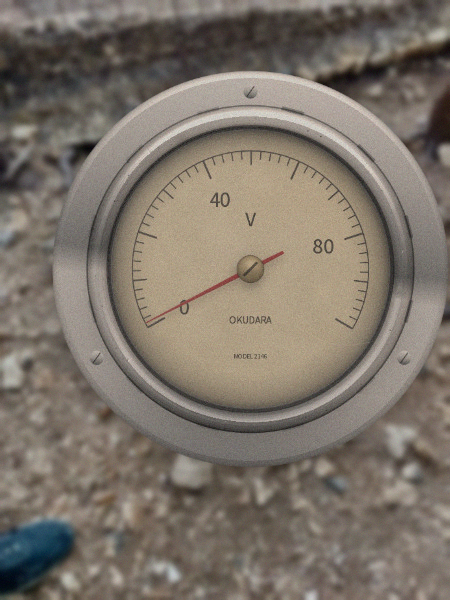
1 V
